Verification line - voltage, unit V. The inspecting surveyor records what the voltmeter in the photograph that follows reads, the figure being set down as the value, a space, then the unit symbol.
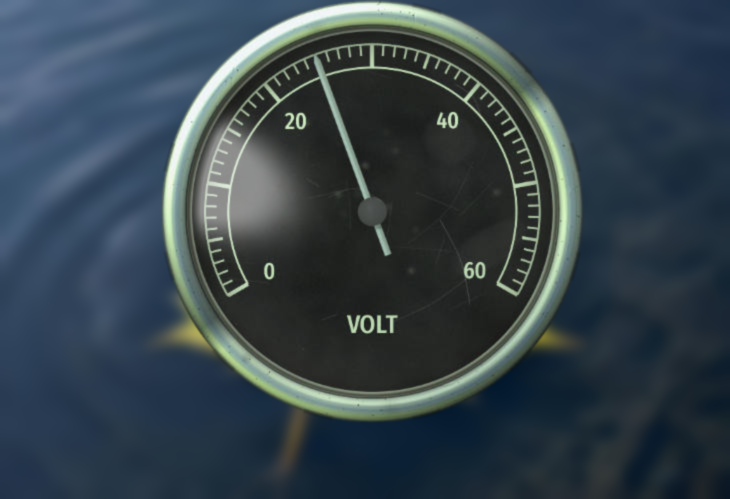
25 V
